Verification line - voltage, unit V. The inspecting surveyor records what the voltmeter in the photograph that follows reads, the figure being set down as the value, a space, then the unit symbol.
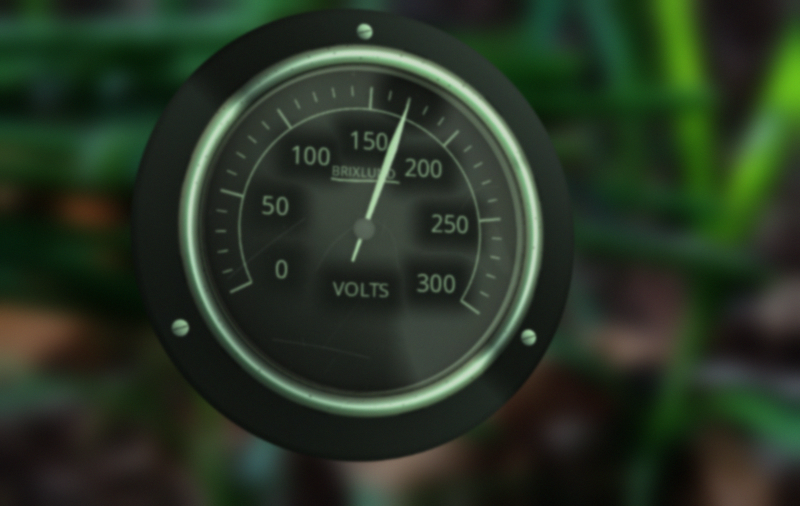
170 V
